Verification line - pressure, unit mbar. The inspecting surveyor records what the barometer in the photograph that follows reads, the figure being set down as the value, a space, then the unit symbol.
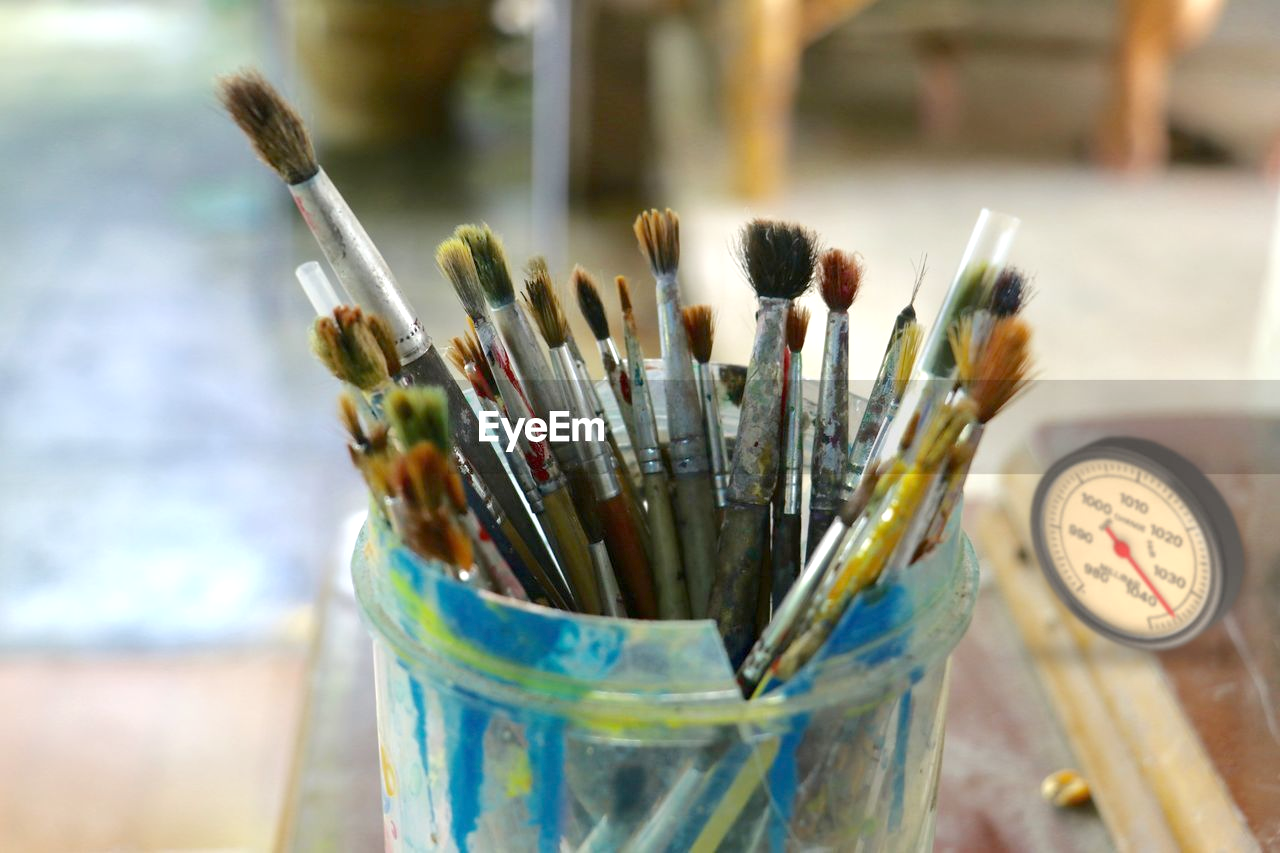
1035 mbar
